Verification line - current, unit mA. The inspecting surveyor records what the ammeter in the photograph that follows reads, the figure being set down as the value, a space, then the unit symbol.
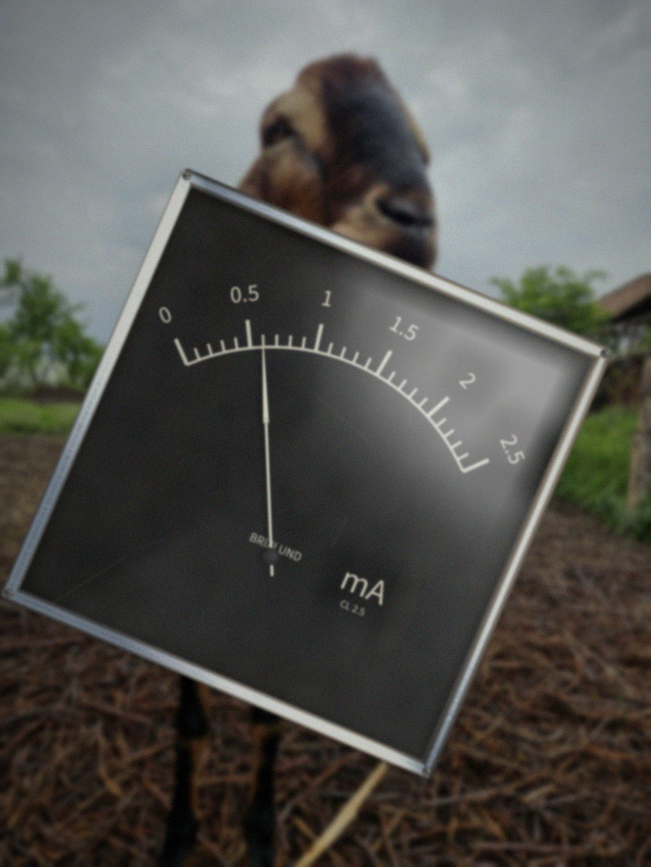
0.6 mA
